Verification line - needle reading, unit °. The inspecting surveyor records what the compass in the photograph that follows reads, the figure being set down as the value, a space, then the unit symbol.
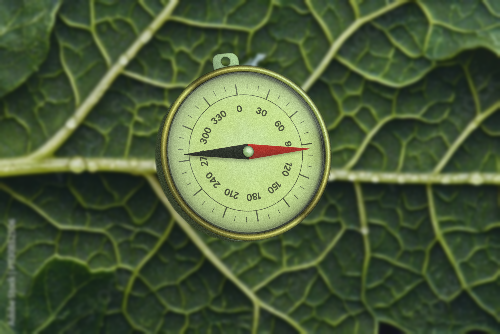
95 °
